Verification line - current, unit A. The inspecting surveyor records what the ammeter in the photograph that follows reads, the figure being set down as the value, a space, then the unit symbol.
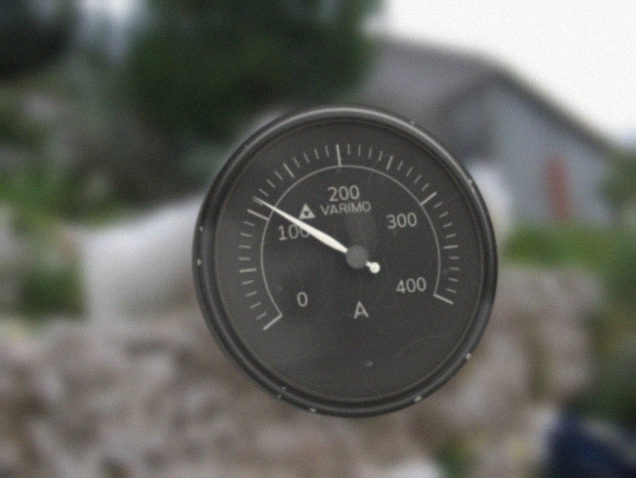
110 A
